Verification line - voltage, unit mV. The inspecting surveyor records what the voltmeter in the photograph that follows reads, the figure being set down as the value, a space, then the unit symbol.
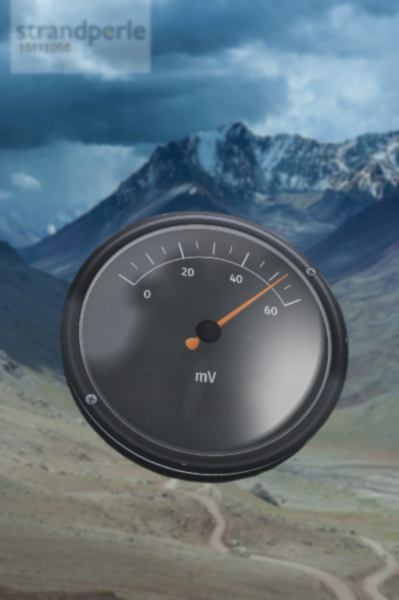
52.5 mV
